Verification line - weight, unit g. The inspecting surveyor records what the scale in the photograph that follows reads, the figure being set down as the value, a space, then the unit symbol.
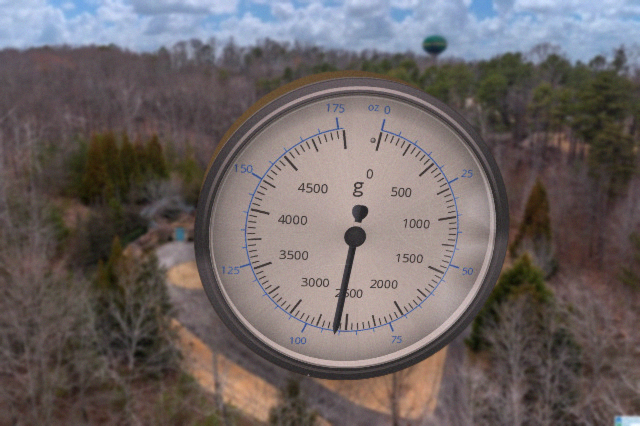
2600 g
